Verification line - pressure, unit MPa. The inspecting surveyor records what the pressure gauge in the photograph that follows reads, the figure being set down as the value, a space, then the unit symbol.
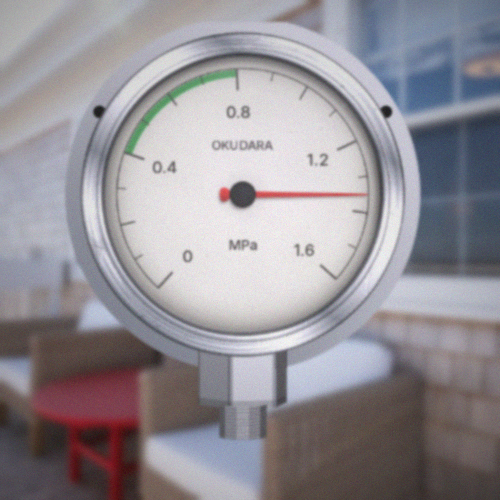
1.35 MPa
